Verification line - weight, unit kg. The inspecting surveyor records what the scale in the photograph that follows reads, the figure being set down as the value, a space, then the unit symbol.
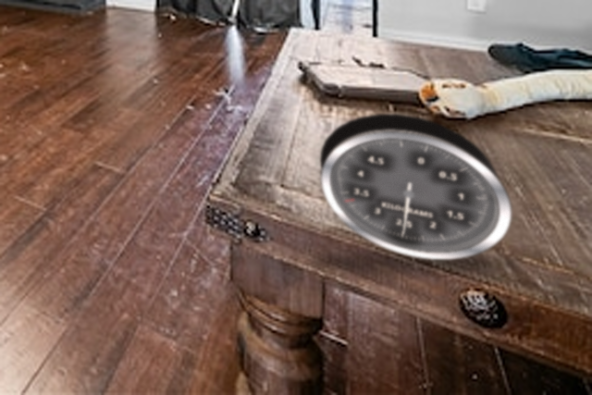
2.5 kg
